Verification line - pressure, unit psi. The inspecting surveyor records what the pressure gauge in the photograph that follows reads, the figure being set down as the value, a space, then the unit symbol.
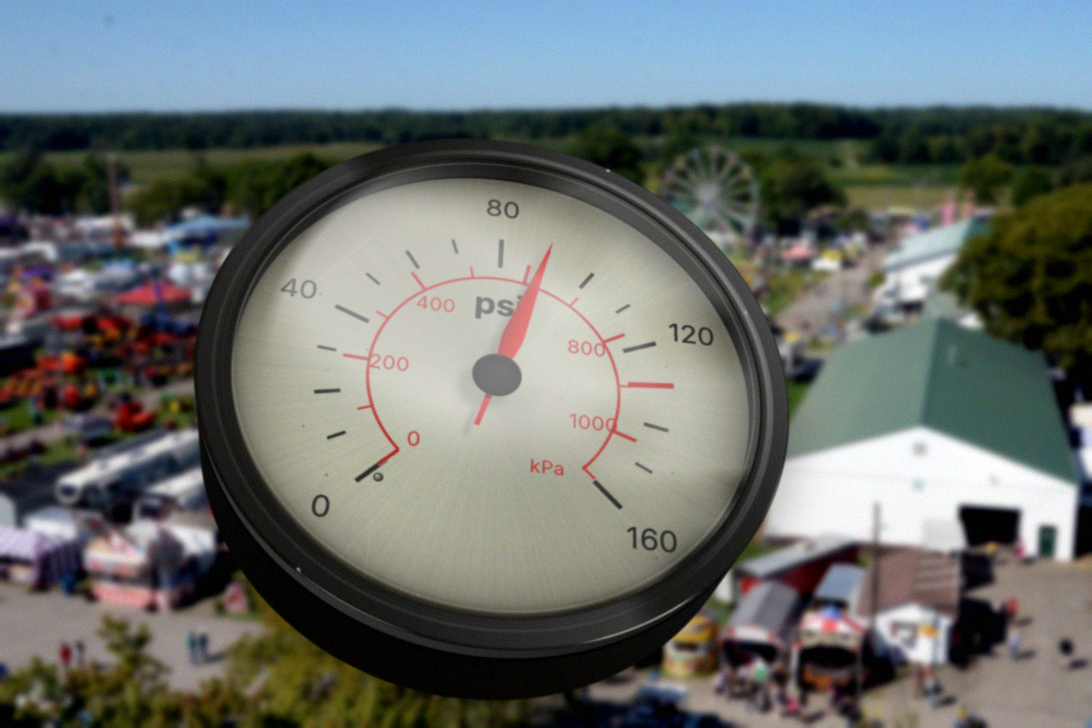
90 psi
